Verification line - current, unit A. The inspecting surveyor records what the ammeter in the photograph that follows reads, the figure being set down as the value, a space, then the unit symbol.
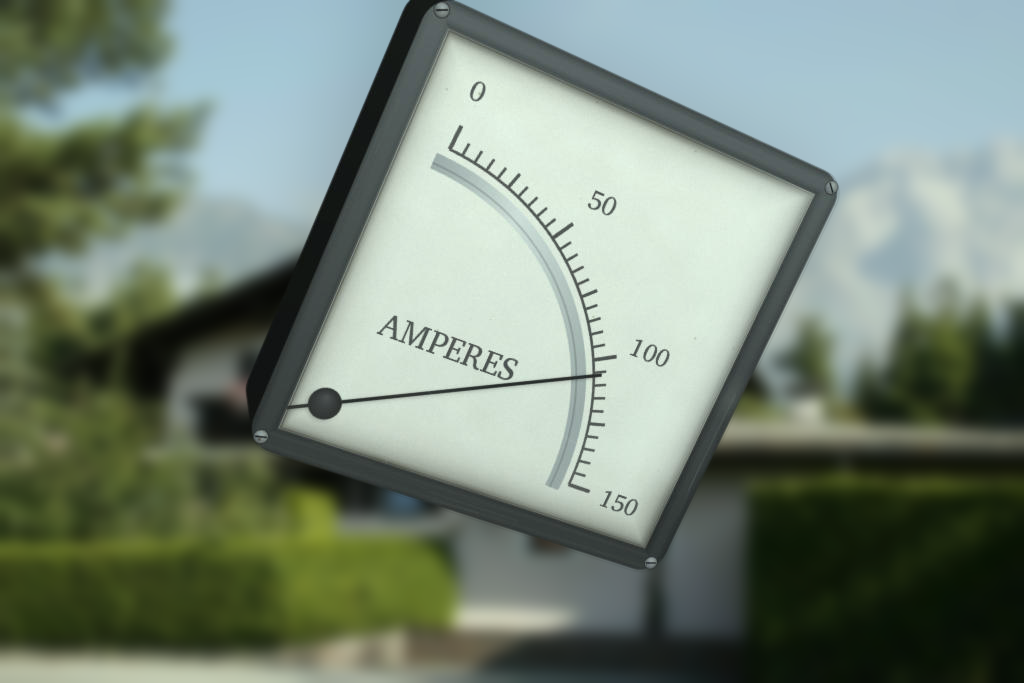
105 A
